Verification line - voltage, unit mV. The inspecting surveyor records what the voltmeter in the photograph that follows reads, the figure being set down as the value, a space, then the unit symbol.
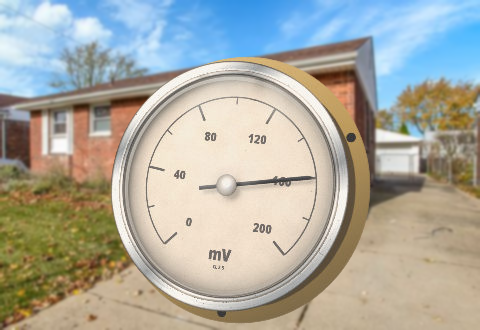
160 mV
